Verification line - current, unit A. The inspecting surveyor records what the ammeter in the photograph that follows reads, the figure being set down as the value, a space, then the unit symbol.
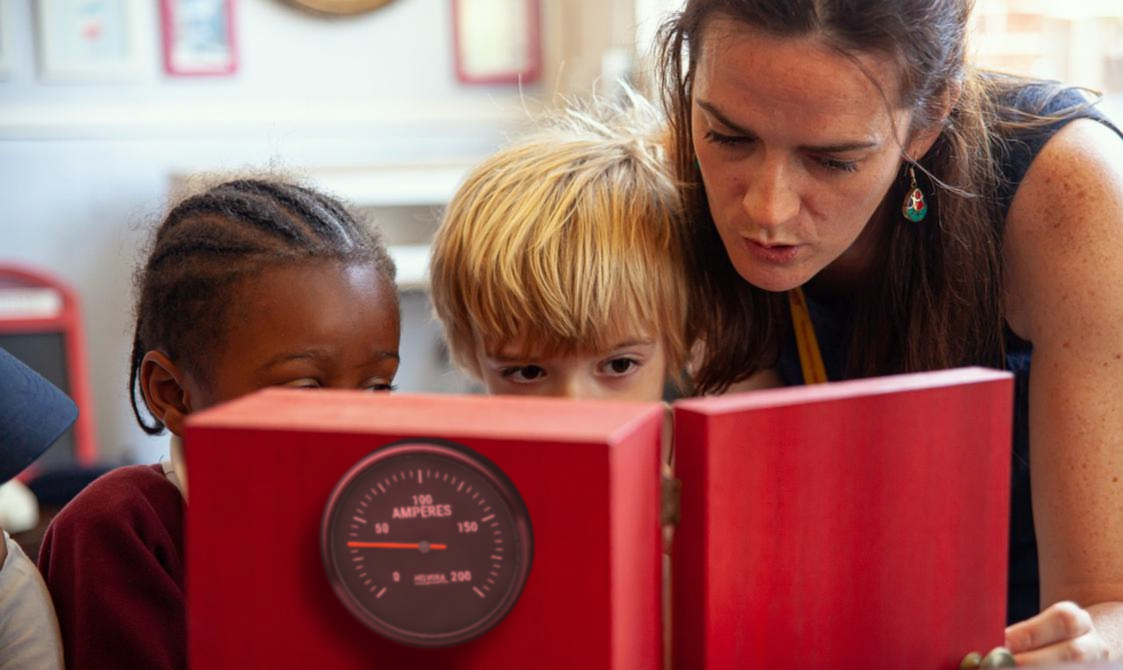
35 A
